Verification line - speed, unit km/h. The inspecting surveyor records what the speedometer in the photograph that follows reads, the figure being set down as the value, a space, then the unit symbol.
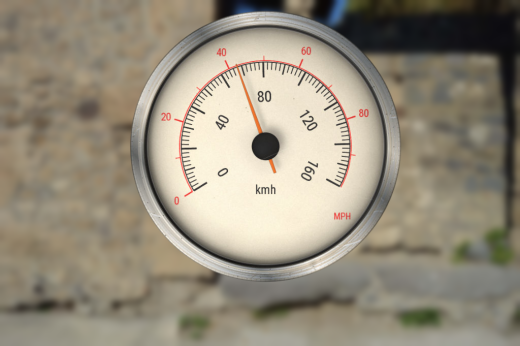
68 km/h
